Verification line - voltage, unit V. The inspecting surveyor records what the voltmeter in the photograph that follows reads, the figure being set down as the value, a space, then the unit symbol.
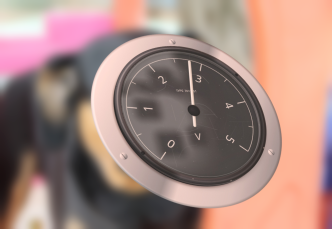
2.75 V
